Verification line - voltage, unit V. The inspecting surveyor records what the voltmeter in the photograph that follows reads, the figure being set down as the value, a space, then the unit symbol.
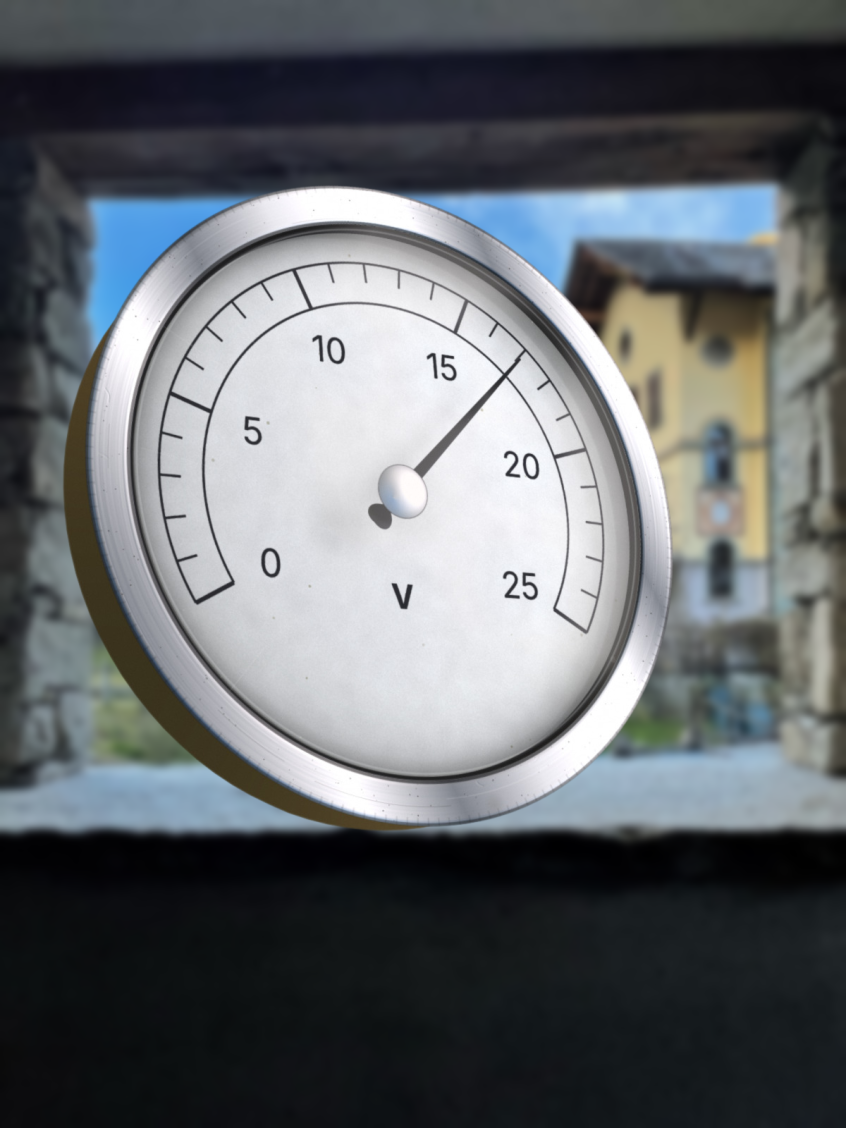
17 V
